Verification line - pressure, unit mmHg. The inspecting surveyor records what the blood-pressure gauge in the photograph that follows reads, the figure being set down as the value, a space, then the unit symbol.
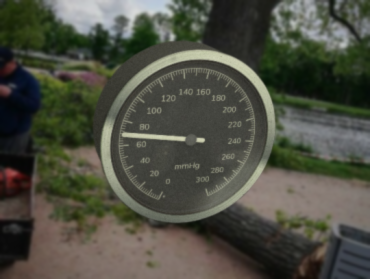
70 mmHg
